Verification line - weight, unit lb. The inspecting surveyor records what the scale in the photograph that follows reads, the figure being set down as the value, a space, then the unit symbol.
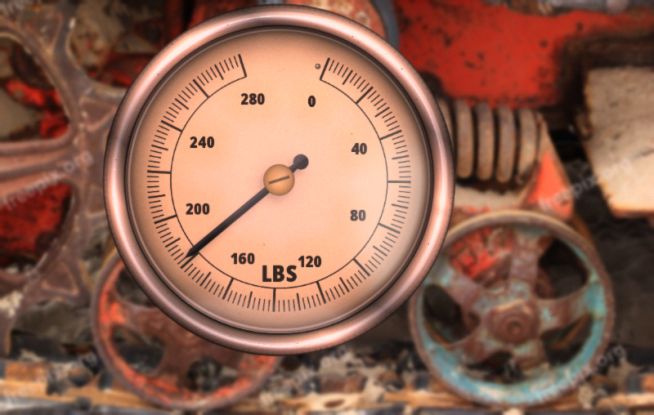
182 lb
